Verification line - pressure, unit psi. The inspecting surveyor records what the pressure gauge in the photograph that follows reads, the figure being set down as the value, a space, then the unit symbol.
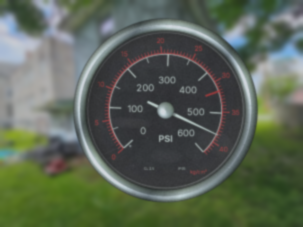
550 psi
